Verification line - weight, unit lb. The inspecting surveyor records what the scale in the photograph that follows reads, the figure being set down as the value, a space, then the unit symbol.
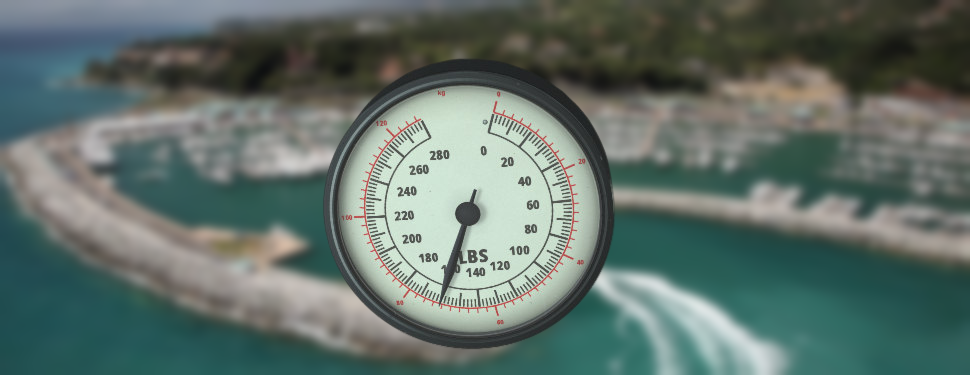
160 lb
